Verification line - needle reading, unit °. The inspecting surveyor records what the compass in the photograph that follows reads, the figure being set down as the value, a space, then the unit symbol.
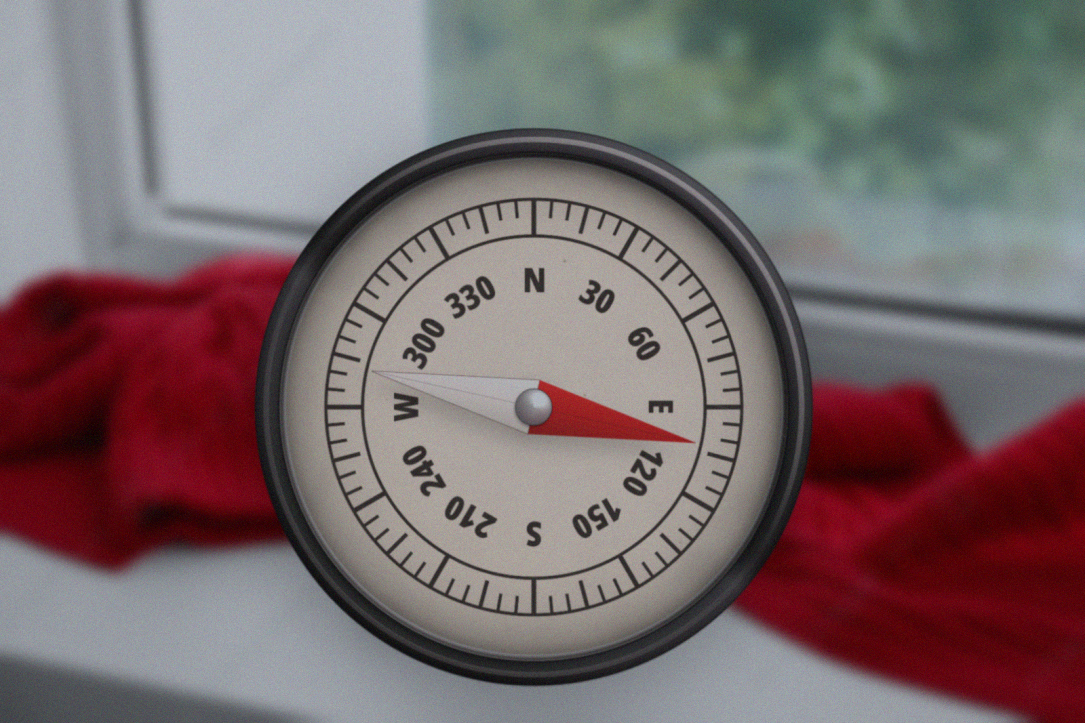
102.5 °
